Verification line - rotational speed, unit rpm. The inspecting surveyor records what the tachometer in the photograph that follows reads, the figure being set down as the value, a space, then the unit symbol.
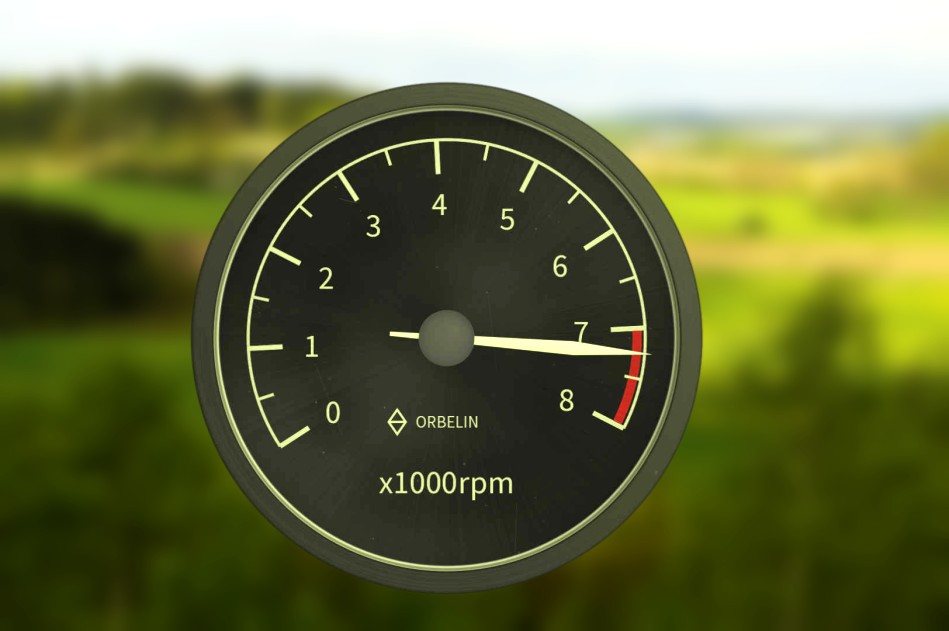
7250 rpm
